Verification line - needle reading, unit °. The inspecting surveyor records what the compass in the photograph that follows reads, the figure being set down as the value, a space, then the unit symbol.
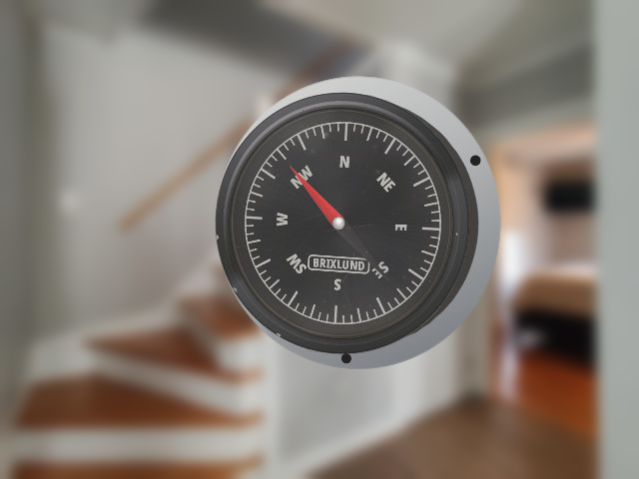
315 °
